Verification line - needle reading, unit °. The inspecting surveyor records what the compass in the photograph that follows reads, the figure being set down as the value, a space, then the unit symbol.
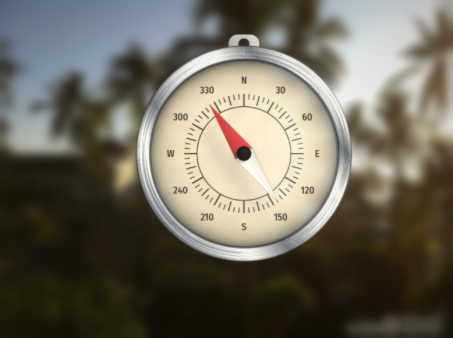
325 °
